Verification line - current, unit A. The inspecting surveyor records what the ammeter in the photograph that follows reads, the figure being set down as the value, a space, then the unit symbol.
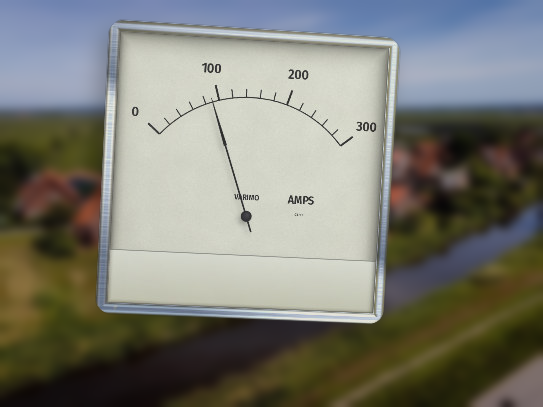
90 A
